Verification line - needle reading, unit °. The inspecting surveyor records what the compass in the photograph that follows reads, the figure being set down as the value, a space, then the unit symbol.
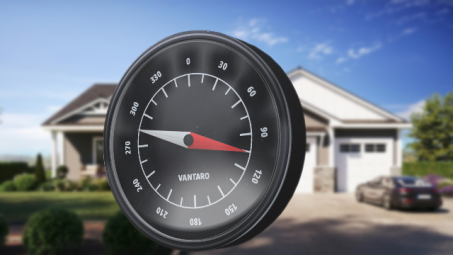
105 °
